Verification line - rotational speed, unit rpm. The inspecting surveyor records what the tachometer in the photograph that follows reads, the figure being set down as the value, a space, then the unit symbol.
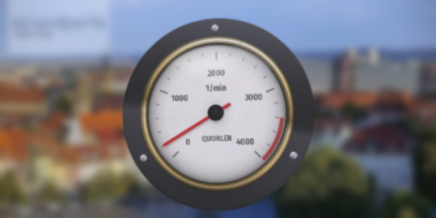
200 rpm
